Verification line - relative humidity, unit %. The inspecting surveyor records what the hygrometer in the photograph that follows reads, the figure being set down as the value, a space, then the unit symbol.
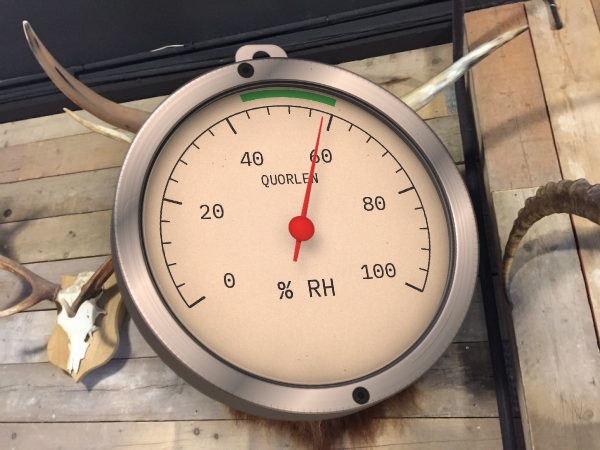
58 %
